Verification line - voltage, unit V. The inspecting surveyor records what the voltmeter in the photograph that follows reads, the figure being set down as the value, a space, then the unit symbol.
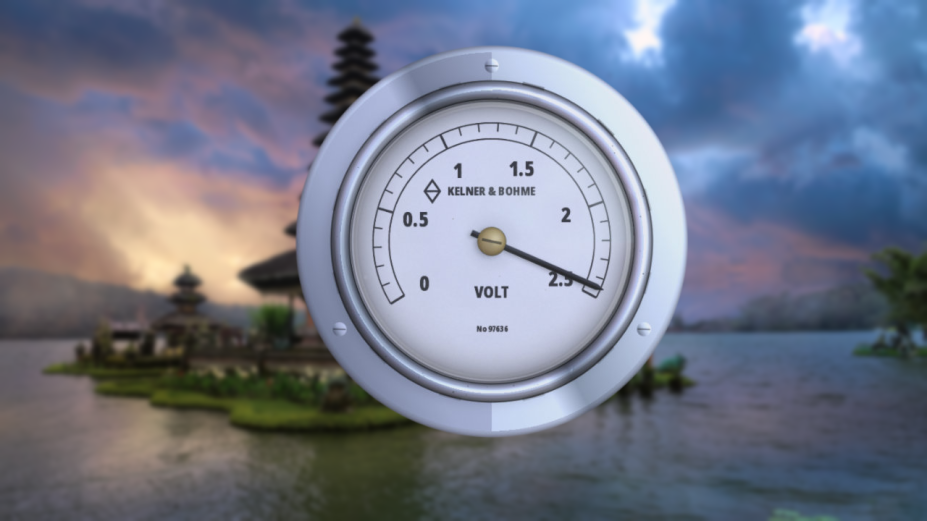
2.45 V
